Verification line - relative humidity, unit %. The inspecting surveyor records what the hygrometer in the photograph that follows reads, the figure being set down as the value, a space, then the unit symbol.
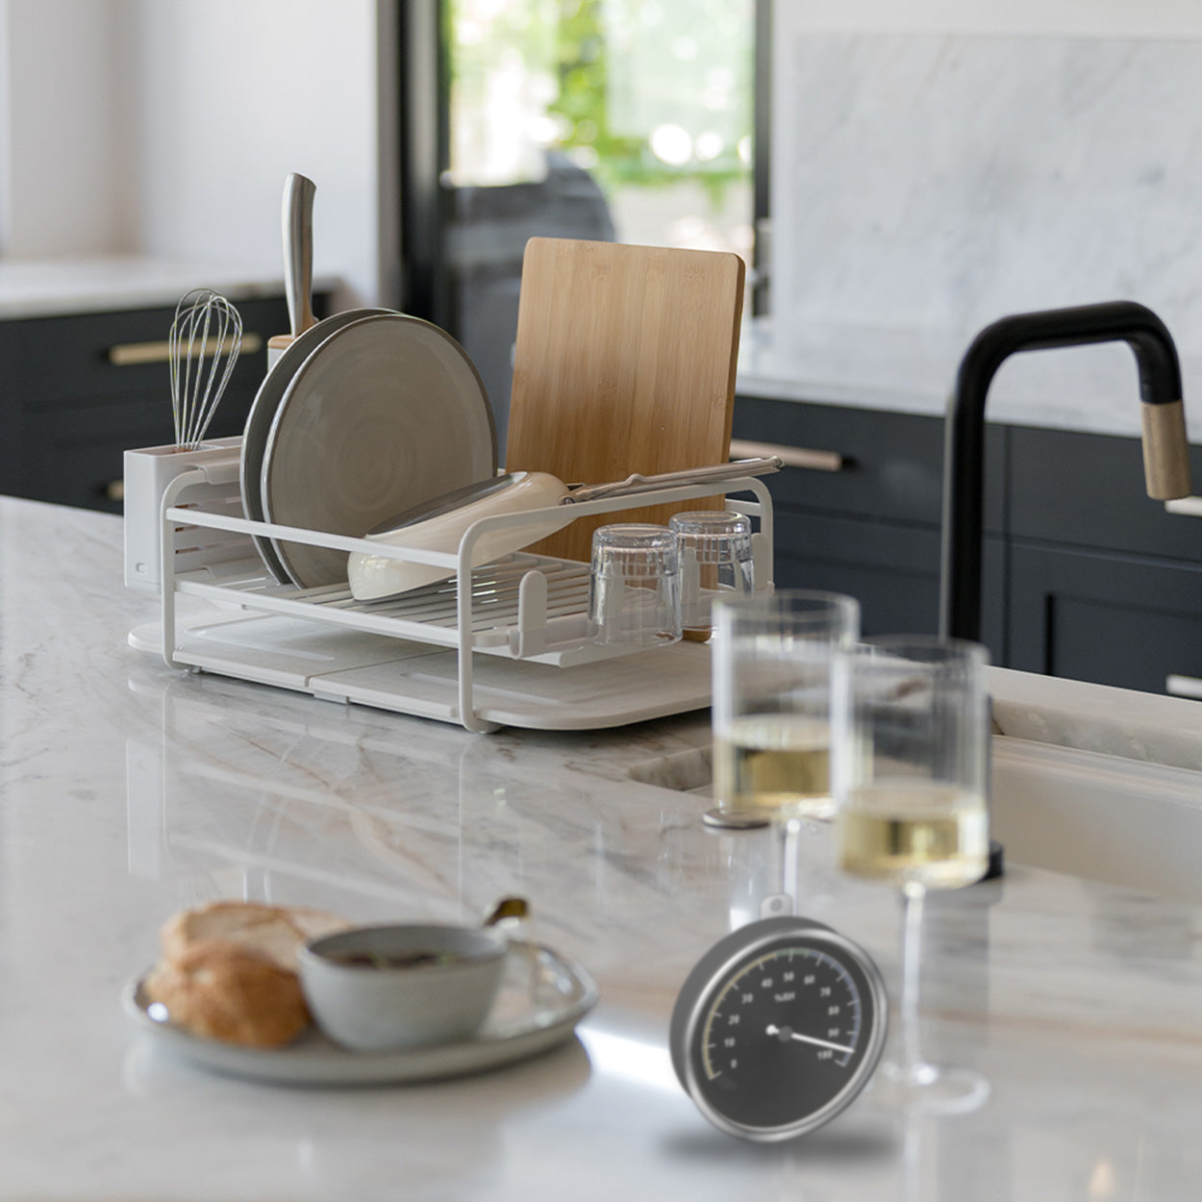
95 %
